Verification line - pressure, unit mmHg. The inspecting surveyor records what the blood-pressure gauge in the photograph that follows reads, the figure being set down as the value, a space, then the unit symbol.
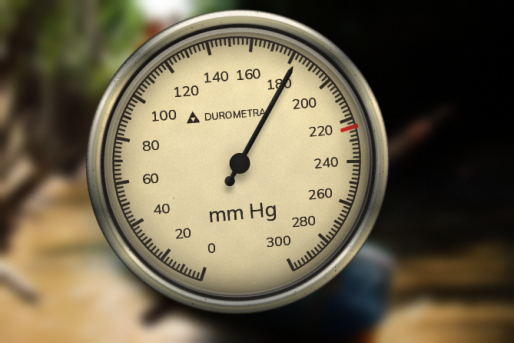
182 mmHg
